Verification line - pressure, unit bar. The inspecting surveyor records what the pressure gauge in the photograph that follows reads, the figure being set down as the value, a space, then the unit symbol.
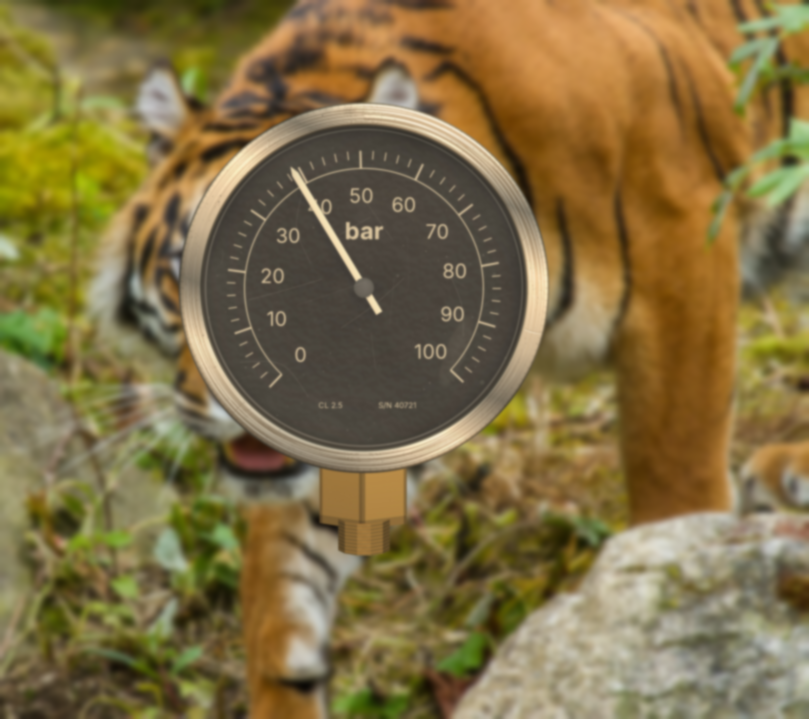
39 bar
